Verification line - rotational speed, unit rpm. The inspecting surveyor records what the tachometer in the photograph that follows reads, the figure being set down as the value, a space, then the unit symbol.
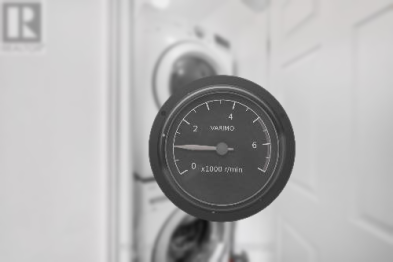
1000 rpm
